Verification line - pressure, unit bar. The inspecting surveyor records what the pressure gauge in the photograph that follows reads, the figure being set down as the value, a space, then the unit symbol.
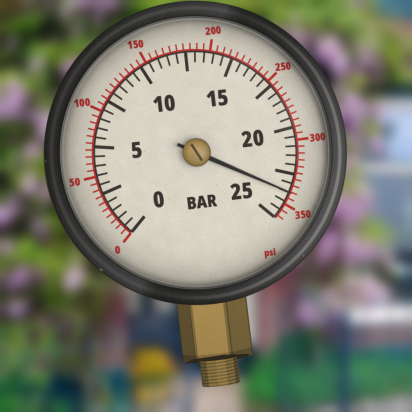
23.5 bar
